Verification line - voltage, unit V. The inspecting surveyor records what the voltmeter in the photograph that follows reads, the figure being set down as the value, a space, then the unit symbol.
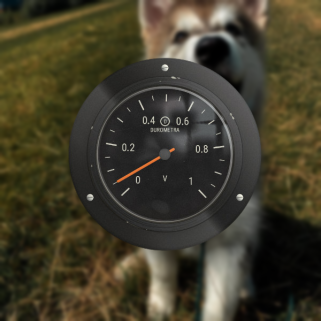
0.05 V
